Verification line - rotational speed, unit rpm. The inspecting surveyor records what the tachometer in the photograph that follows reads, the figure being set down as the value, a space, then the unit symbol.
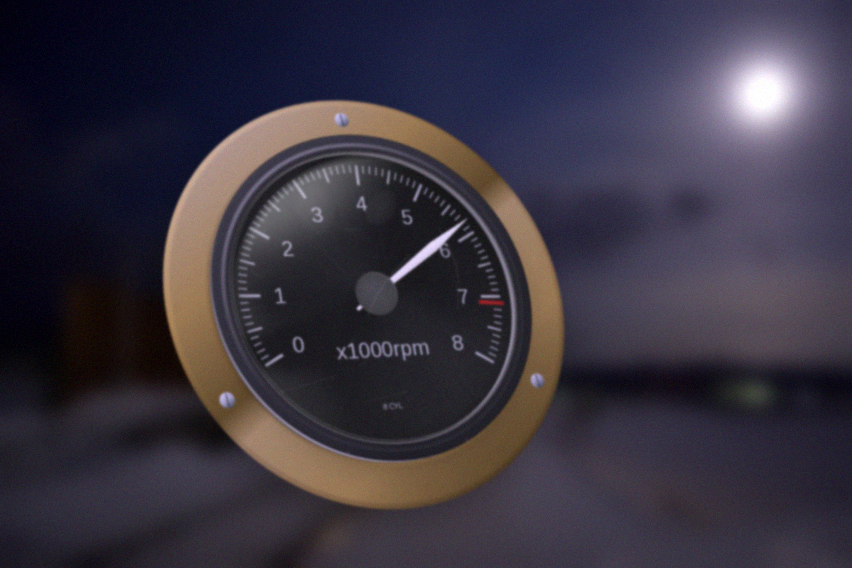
5800 rpm
